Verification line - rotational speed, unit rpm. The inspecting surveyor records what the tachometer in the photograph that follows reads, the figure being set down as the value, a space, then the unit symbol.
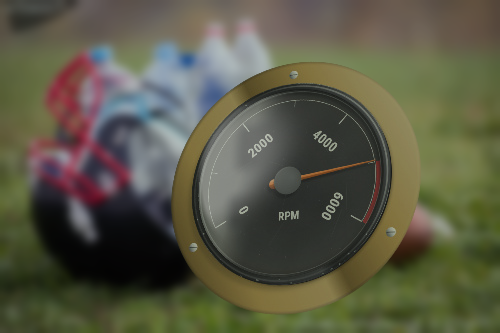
5000 rpm
